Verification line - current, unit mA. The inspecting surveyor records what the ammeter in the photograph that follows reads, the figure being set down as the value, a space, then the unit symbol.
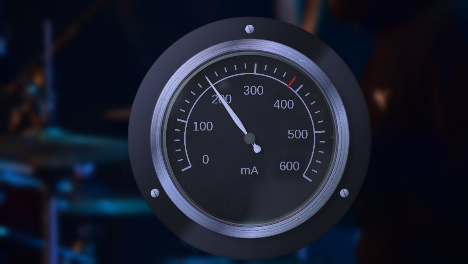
200 mA
